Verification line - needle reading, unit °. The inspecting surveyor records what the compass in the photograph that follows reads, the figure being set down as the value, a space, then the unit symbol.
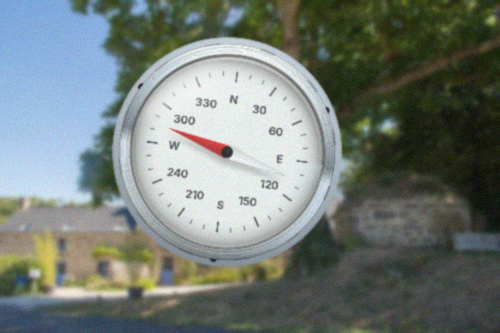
285 °
